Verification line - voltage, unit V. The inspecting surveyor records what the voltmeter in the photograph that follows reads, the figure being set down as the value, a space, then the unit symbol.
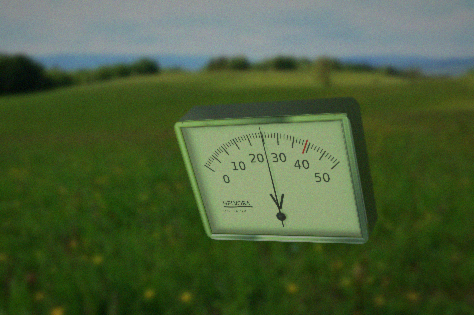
25 V
